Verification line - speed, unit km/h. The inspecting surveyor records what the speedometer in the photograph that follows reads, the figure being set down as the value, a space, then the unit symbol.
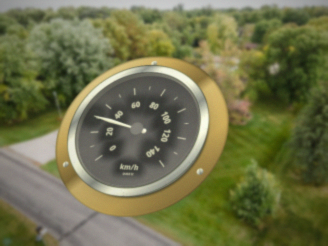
30 km/h
